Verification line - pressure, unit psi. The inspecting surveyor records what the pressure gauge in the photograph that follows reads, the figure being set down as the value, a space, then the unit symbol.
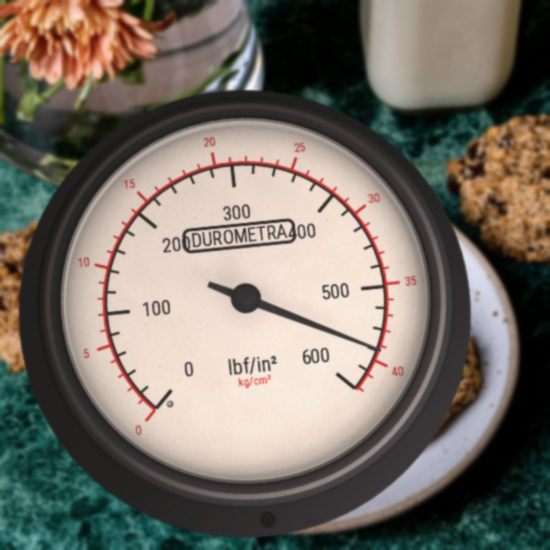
560 psi
